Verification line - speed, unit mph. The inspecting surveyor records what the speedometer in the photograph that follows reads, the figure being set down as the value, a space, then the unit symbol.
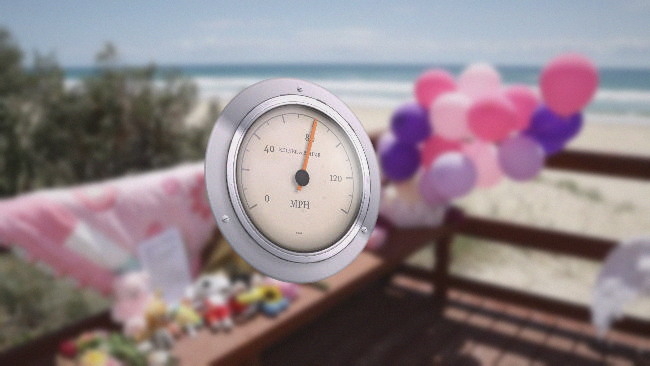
80 mph
